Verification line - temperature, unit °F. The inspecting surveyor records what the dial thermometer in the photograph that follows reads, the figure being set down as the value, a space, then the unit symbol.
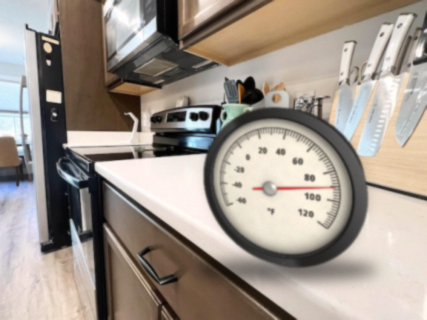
90 °F
